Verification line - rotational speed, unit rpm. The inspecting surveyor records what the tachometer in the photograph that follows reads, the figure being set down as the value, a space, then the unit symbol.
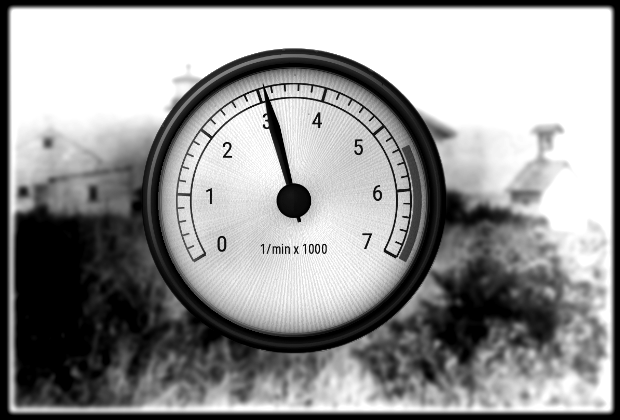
3100 rpm
